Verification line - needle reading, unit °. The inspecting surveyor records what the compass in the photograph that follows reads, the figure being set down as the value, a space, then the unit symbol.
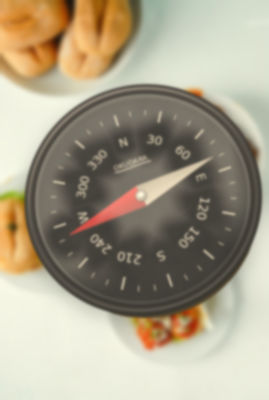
260 °
